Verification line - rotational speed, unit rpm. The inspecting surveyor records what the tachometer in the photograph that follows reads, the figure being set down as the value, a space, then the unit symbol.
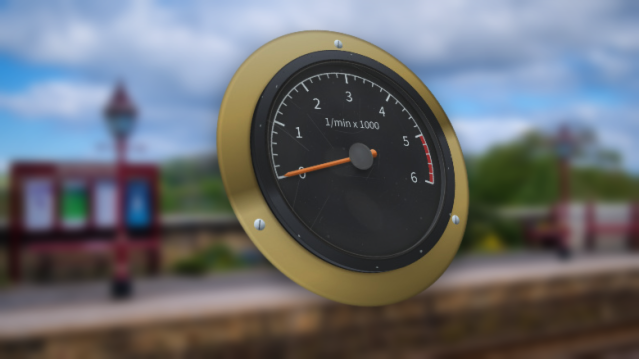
0 rpm
